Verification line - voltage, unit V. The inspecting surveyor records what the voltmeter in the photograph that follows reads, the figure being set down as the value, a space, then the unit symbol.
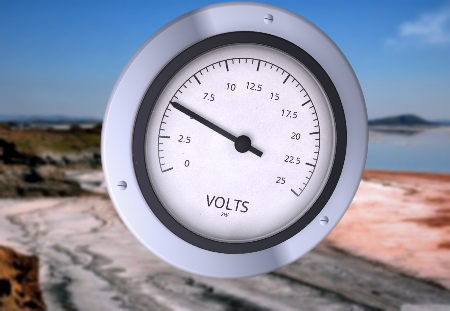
5 V
